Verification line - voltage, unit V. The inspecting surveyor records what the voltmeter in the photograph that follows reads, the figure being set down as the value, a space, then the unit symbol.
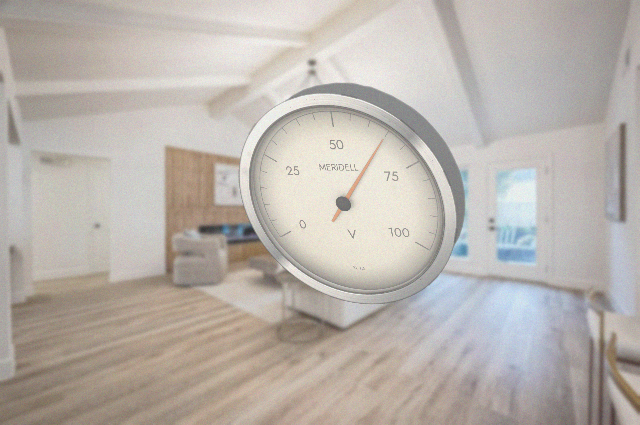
65 V
